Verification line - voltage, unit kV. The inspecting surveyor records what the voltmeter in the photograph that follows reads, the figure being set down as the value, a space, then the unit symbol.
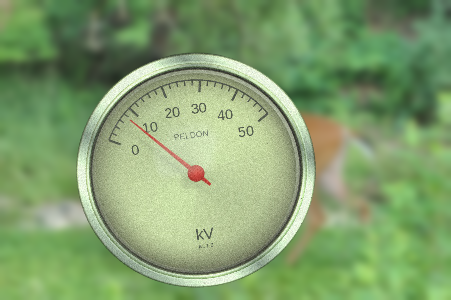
8 kV
